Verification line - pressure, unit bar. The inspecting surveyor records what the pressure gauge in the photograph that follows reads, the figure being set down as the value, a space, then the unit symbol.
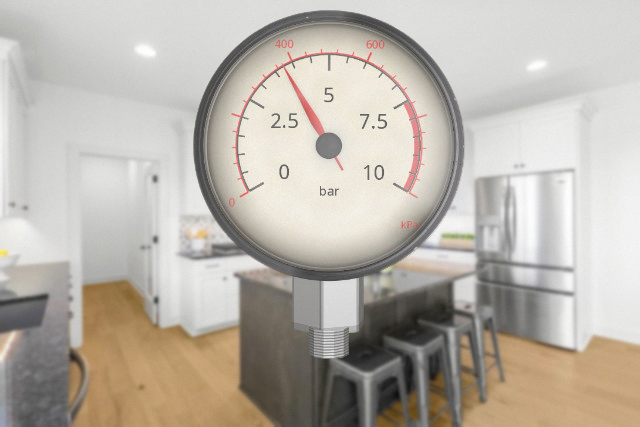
3.75 bar
